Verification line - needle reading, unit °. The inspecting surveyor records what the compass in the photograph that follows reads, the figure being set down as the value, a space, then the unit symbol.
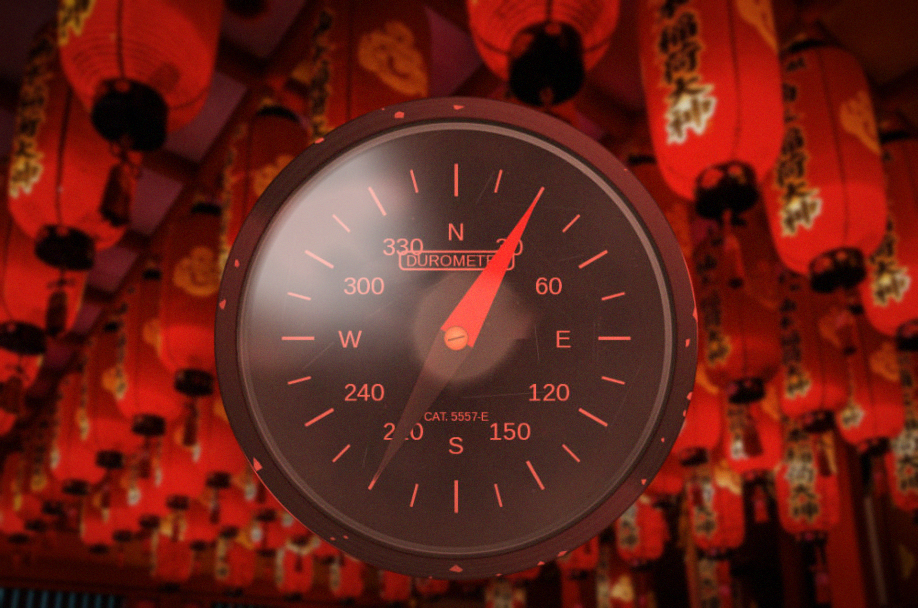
30 °
